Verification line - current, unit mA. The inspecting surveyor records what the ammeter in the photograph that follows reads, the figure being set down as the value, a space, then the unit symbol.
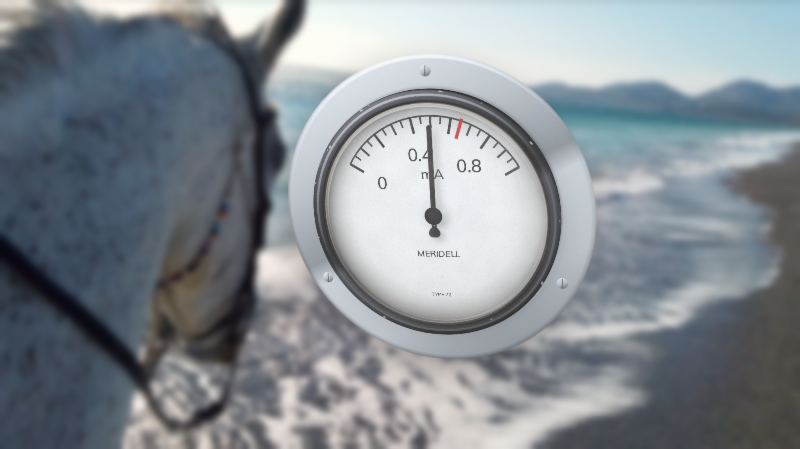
0.5 mA
